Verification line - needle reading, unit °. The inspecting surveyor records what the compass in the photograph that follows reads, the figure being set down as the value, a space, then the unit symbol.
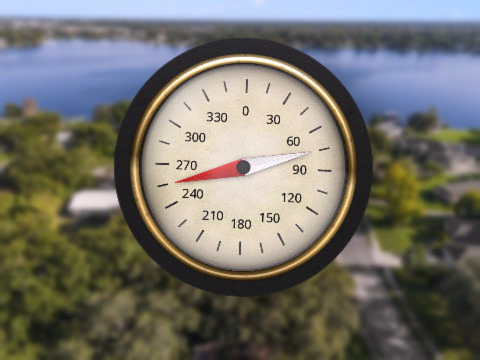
255 °
